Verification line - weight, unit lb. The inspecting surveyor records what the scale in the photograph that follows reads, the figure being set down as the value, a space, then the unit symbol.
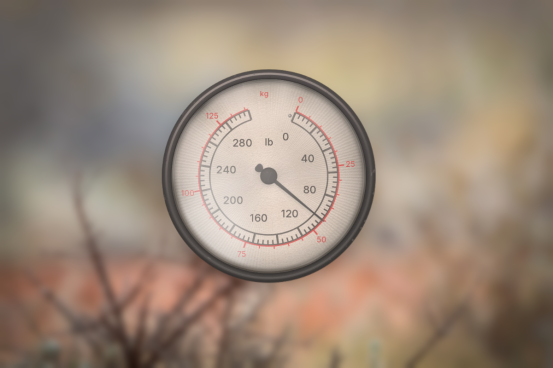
100 lb
